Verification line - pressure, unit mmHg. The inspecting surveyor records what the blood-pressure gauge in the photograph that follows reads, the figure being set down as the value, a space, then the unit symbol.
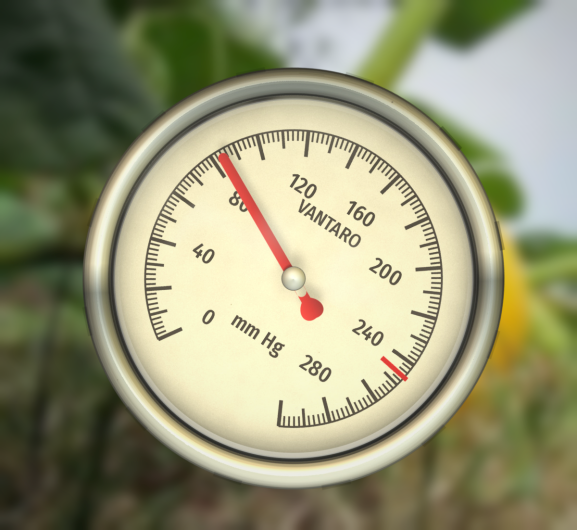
84 mmHg
